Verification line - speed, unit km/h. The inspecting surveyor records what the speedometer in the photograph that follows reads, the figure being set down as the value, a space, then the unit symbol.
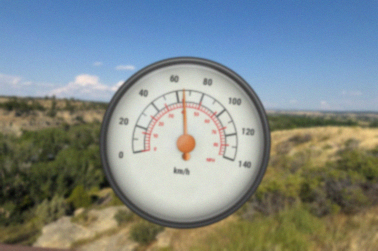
65 km/h
